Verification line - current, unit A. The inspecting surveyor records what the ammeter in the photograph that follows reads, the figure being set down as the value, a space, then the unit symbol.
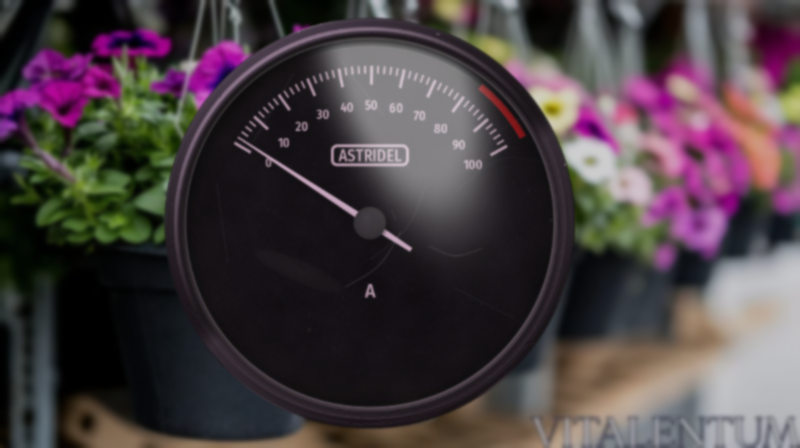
2 A
